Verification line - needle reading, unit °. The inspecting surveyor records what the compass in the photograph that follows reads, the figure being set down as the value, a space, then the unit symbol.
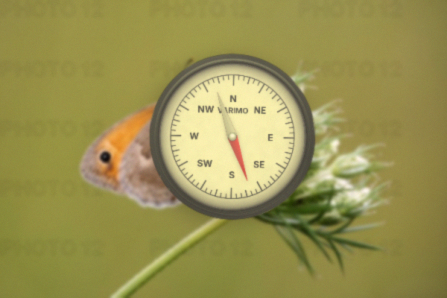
160 °
